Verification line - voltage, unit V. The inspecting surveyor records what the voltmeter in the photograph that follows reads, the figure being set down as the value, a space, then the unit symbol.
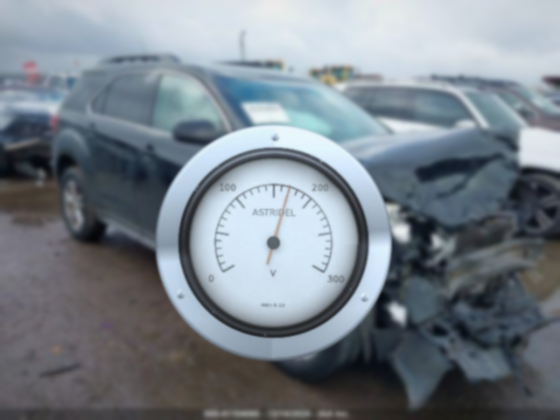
170 V
